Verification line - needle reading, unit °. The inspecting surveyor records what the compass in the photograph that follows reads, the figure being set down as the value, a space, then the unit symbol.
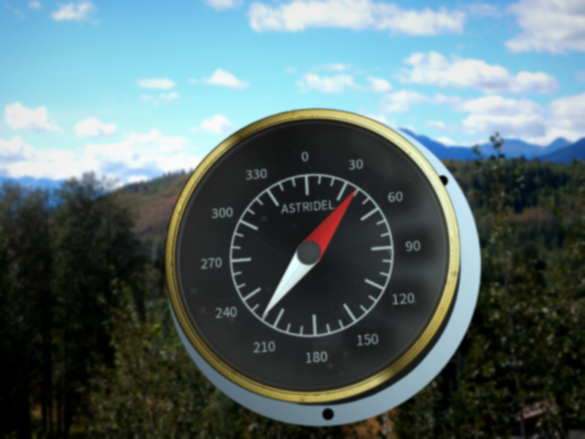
40 °
